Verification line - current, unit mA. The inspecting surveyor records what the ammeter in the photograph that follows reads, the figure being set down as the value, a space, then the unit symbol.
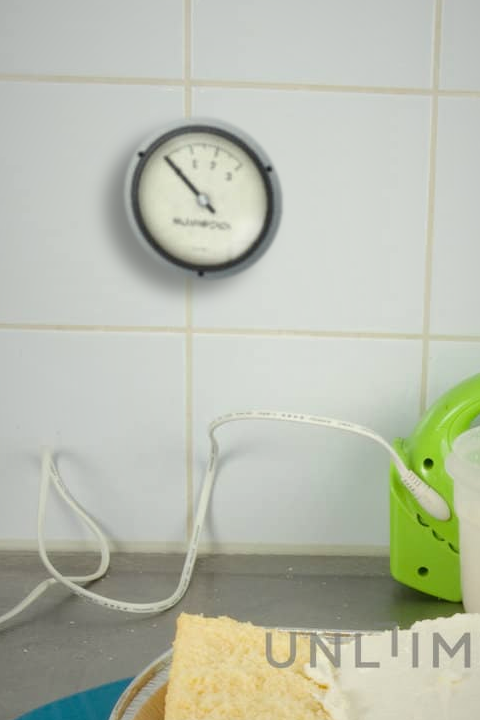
0 mA
